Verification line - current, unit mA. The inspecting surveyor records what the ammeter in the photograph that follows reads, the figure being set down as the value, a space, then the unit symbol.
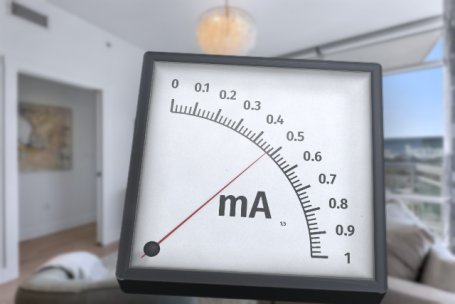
0.48 mA
